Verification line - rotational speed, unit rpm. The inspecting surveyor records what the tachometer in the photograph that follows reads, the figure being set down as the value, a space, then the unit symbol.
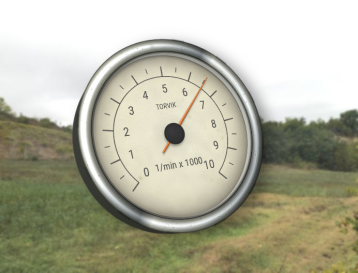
6500 rpm
